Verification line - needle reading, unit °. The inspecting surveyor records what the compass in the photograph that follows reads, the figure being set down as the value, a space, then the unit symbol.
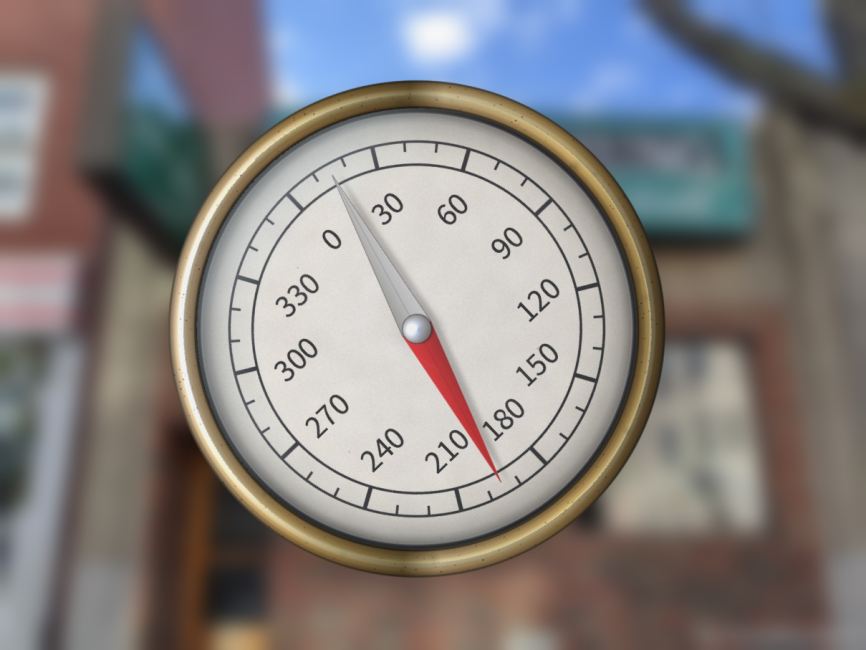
195 °
